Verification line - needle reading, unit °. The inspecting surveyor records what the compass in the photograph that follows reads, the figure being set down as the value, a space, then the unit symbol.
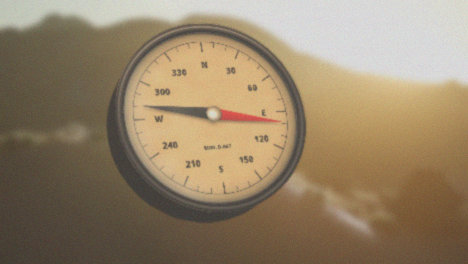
100 °
